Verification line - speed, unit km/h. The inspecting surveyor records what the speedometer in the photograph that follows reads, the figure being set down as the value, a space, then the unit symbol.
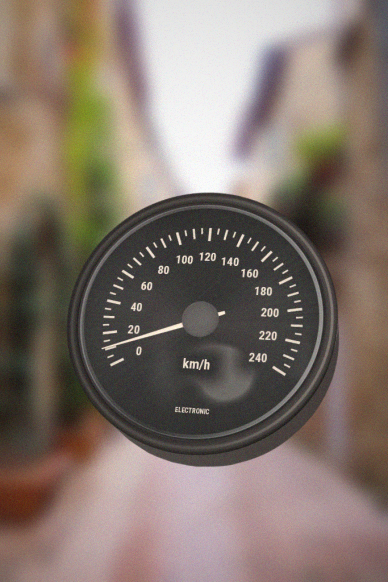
10 km/h
